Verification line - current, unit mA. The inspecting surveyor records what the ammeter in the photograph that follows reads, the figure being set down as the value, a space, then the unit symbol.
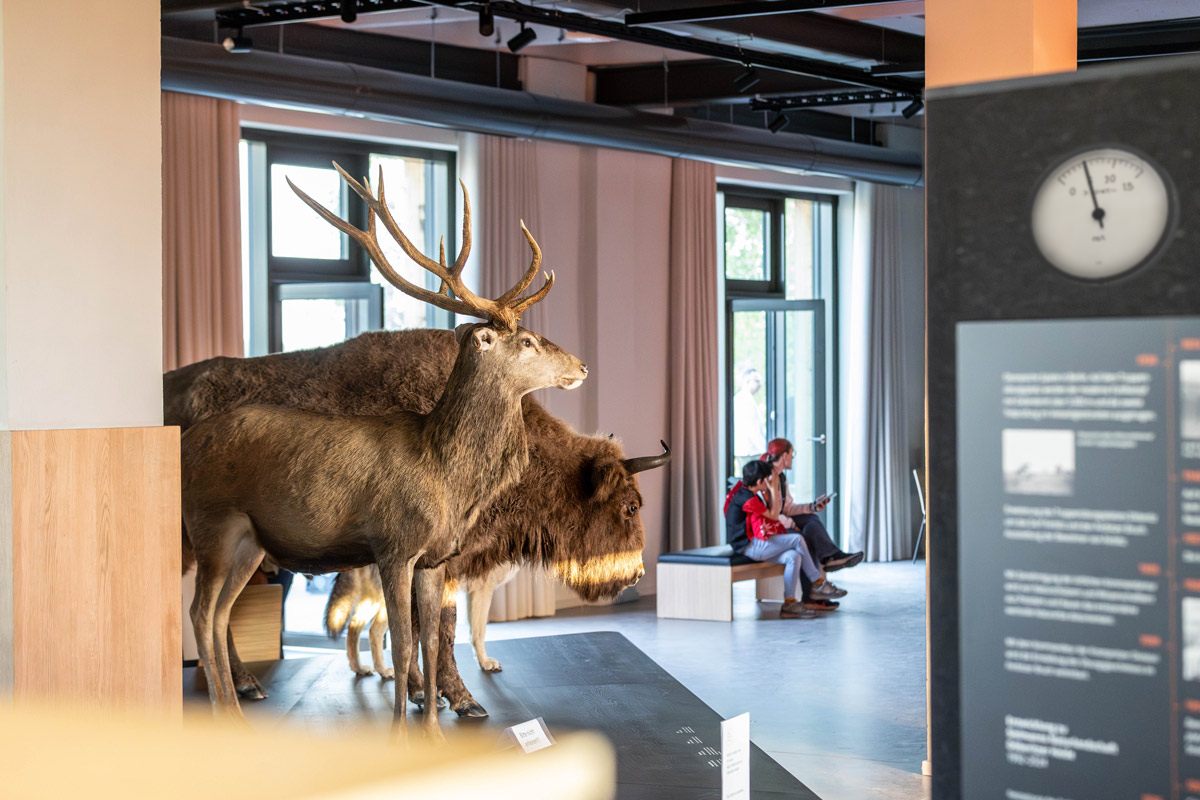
5 mA
